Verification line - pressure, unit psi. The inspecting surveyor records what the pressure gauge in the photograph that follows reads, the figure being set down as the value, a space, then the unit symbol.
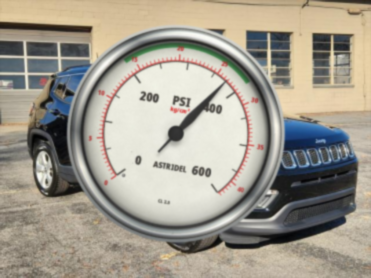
375 psi
